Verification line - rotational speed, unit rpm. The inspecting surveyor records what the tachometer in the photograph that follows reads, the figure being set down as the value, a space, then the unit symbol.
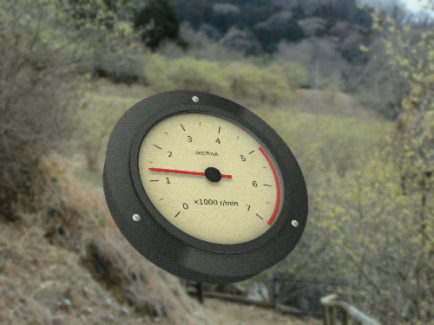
1250 rpm
